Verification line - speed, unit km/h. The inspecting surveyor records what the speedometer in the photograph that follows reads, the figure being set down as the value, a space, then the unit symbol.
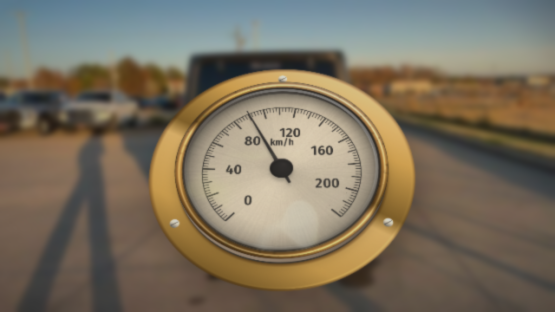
90 km/h
